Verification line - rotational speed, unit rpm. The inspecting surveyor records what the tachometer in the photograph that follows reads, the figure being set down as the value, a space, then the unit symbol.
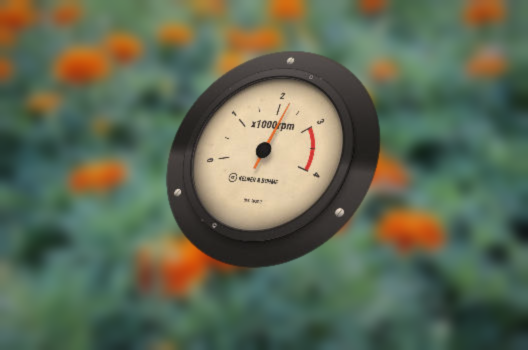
2250 rpm
